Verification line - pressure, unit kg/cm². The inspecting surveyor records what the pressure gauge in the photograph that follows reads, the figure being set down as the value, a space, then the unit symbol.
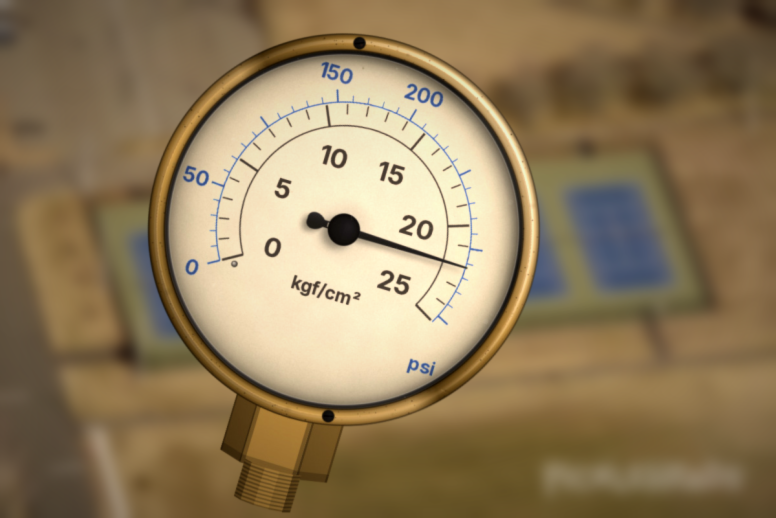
22 kg/cm²
